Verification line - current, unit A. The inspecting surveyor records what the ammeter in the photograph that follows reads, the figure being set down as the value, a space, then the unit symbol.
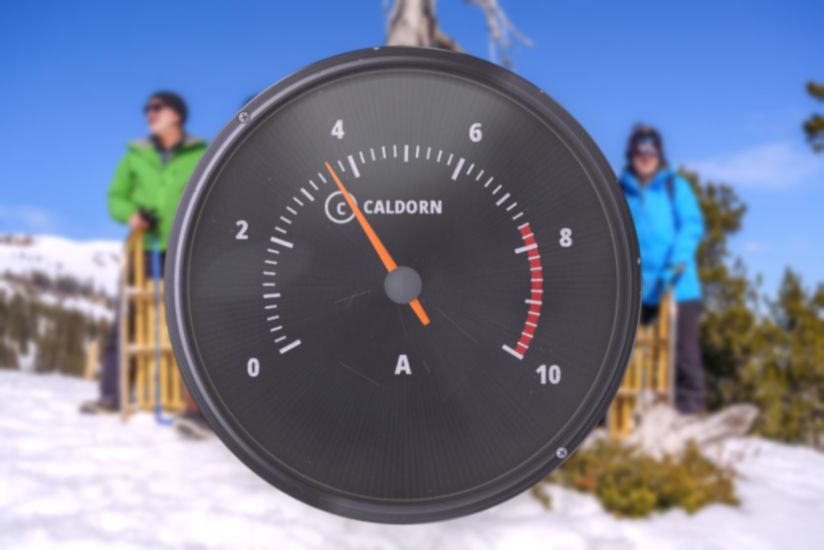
3.6 A
